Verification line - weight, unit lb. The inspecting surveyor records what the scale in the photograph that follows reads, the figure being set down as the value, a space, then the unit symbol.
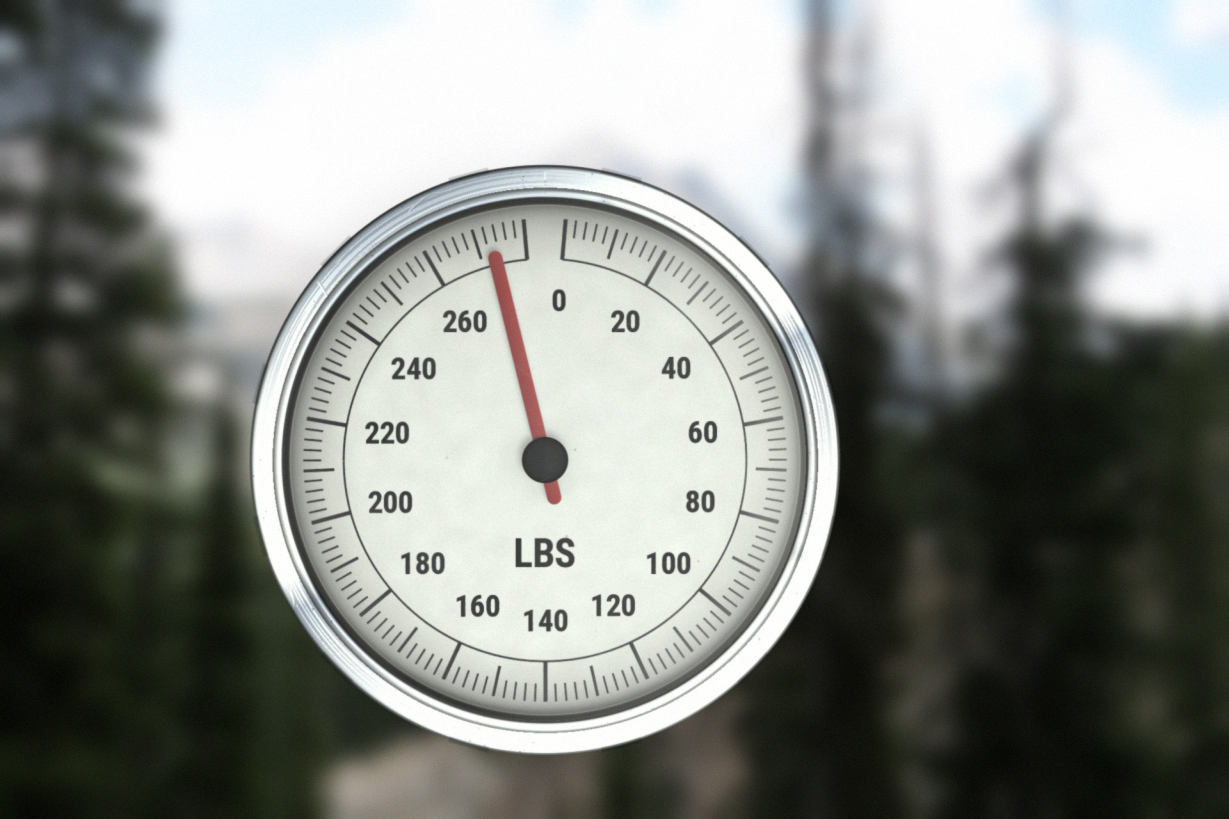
273 lb
